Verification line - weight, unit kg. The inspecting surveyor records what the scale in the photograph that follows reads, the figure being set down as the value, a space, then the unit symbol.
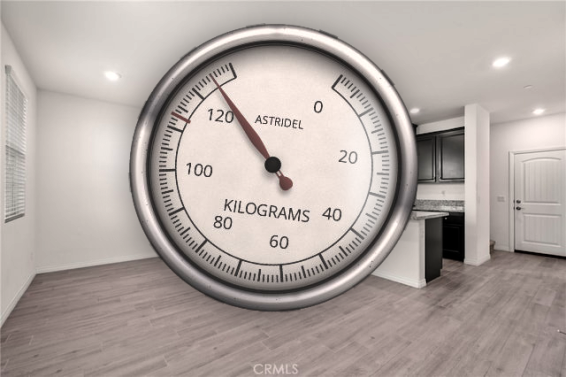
125 kg
